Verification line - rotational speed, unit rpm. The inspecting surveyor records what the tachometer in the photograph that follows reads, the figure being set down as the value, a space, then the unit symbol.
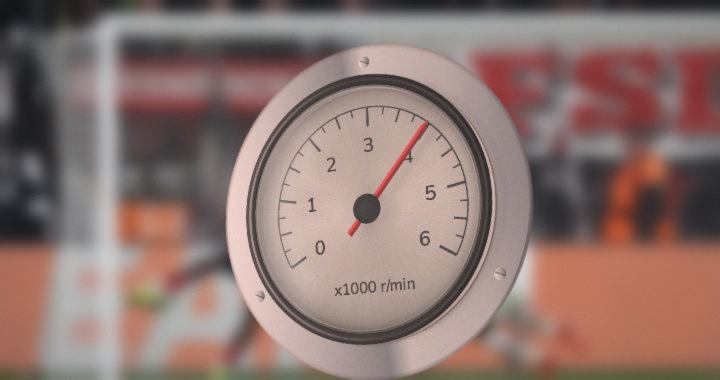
4000 rpm
